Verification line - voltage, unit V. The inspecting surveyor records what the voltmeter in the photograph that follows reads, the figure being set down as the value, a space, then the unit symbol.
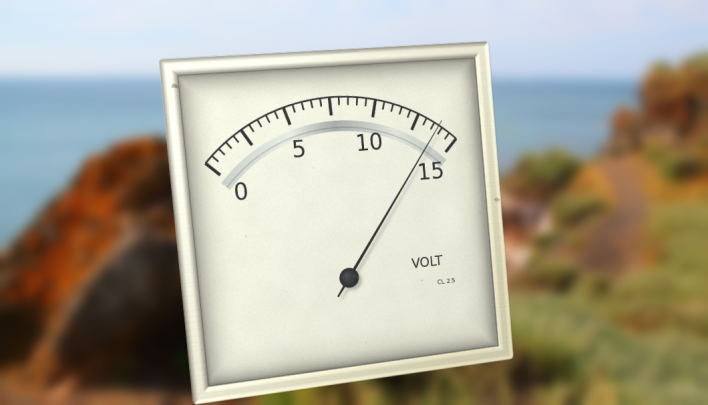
13.75 V
